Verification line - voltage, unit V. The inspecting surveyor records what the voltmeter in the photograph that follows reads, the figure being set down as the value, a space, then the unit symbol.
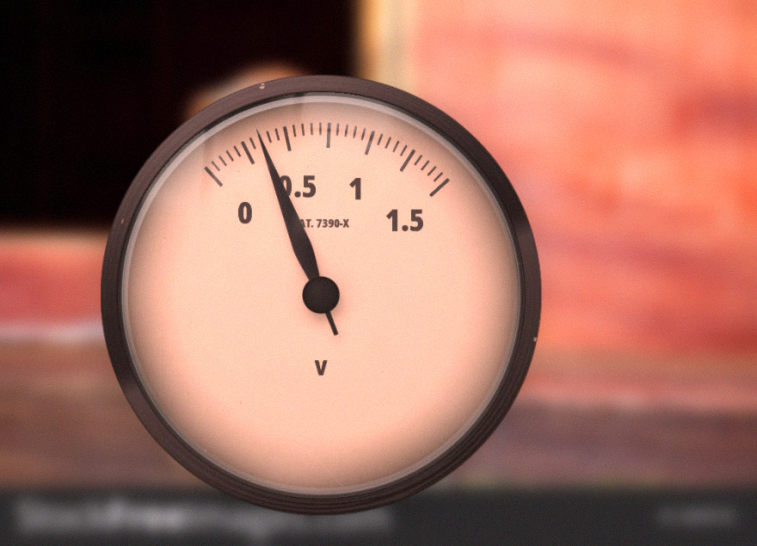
0.35 V
